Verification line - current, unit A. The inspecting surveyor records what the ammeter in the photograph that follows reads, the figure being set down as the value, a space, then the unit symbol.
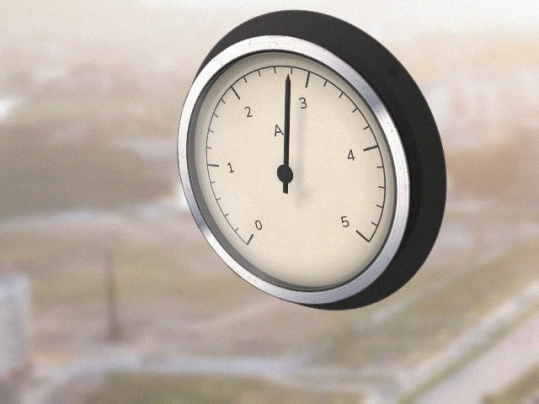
2.8 A
